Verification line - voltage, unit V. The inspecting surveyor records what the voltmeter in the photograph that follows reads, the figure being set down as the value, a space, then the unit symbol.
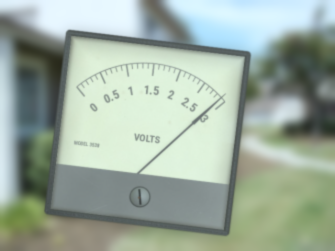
2.9 V
